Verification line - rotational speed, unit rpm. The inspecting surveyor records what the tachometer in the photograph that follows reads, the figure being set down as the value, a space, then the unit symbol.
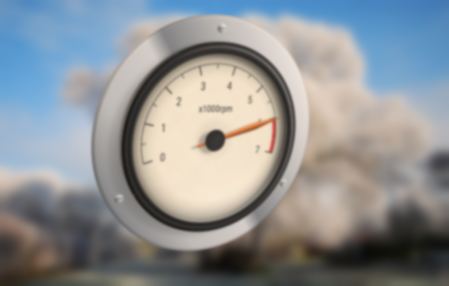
6000 rpm
